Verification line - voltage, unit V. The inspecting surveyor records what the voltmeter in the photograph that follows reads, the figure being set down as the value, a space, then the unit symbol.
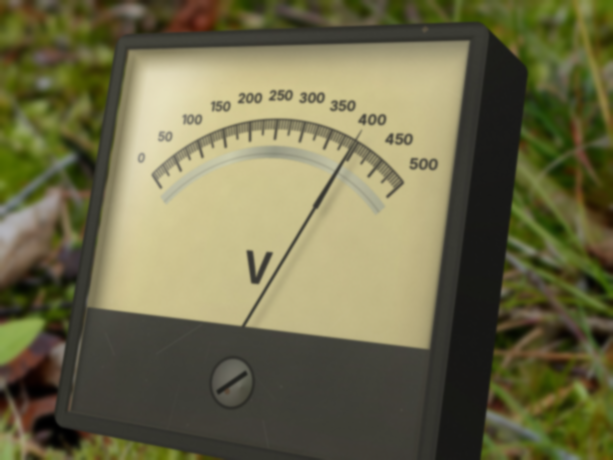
400 V
